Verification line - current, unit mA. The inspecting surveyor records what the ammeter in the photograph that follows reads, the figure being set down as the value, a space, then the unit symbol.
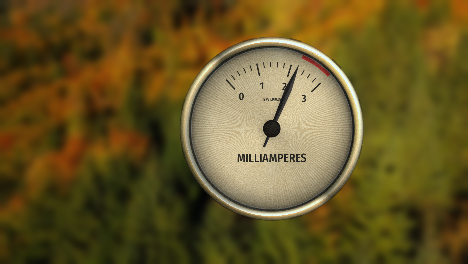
2.2 mA
